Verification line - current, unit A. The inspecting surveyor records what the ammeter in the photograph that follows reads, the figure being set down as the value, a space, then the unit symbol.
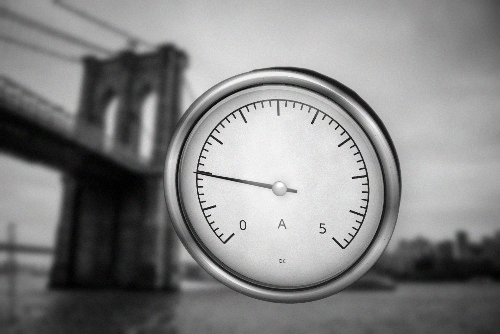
1 A
